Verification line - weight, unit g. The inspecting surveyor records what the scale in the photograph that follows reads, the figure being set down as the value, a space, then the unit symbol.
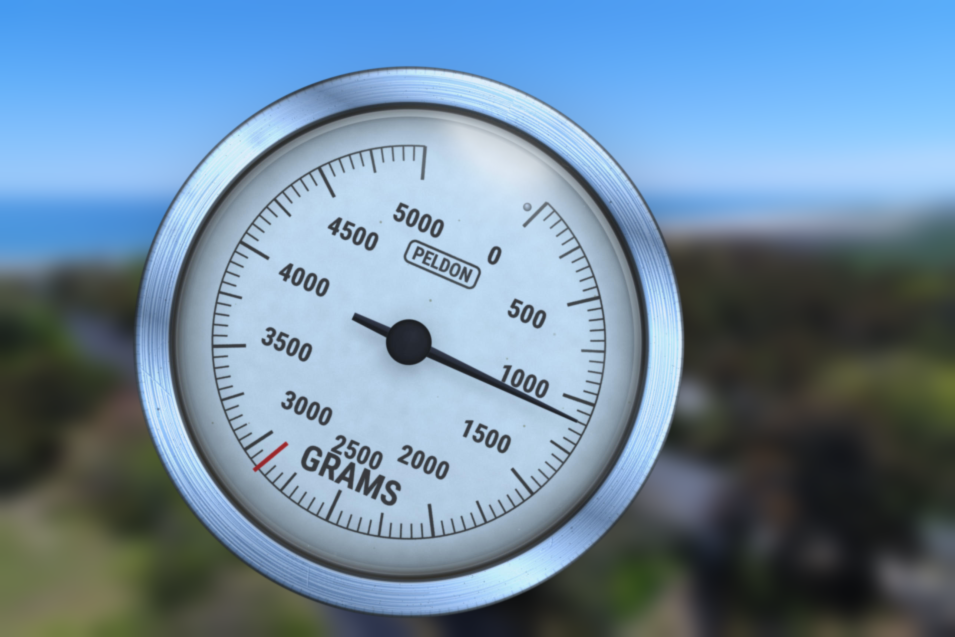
1100 g
